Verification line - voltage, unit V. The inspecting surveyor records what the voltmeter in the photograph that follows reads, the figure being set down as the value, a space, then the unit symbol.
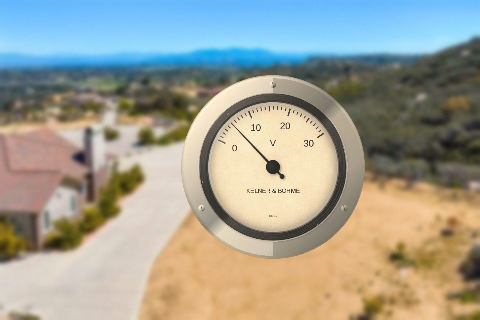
5 V
